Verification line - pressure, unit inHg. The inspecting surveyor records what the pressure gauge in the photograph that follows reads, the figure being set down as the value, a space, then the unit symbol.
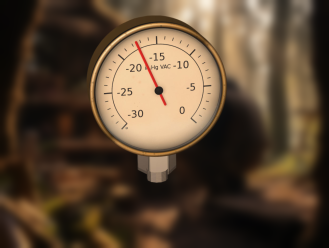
-17.5 inHg
